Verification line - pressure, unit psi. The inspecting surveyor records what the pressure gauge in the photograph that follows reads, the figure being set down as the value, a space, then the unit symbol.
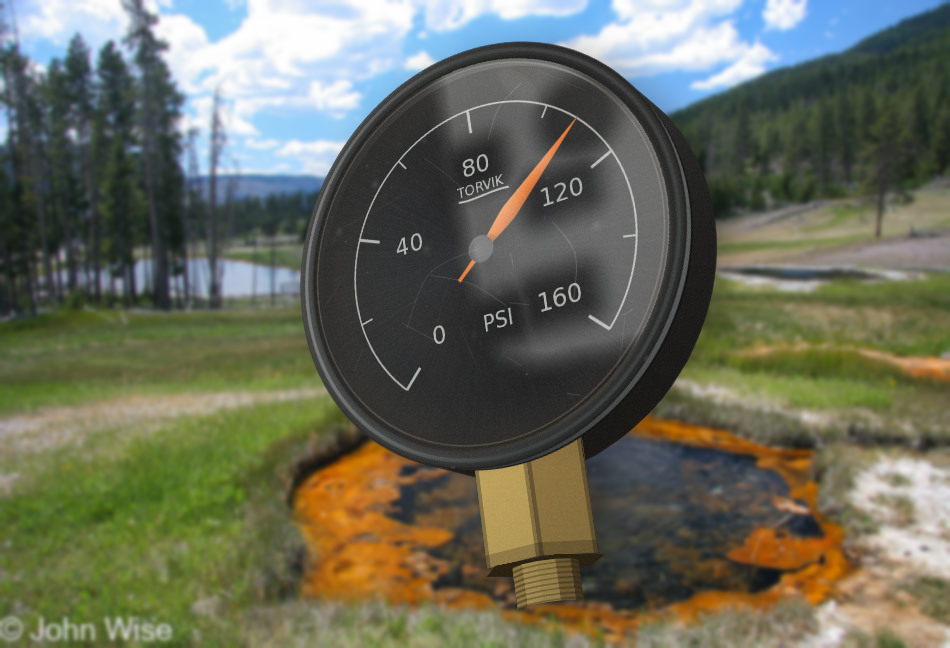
110 psi
